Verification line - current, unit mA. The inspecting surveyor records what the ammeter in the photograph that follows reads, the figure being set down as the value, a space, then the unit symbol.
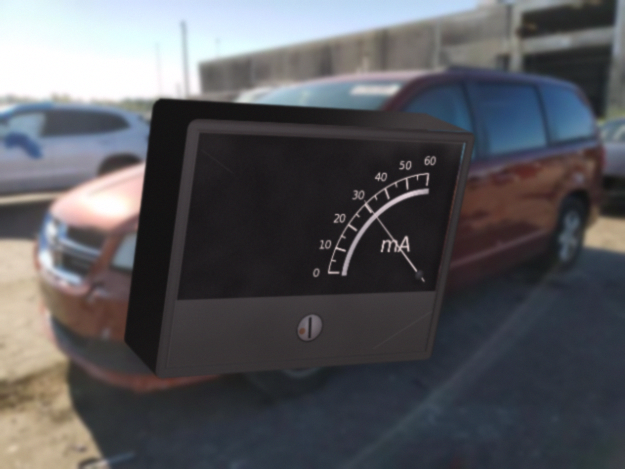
30 mA
